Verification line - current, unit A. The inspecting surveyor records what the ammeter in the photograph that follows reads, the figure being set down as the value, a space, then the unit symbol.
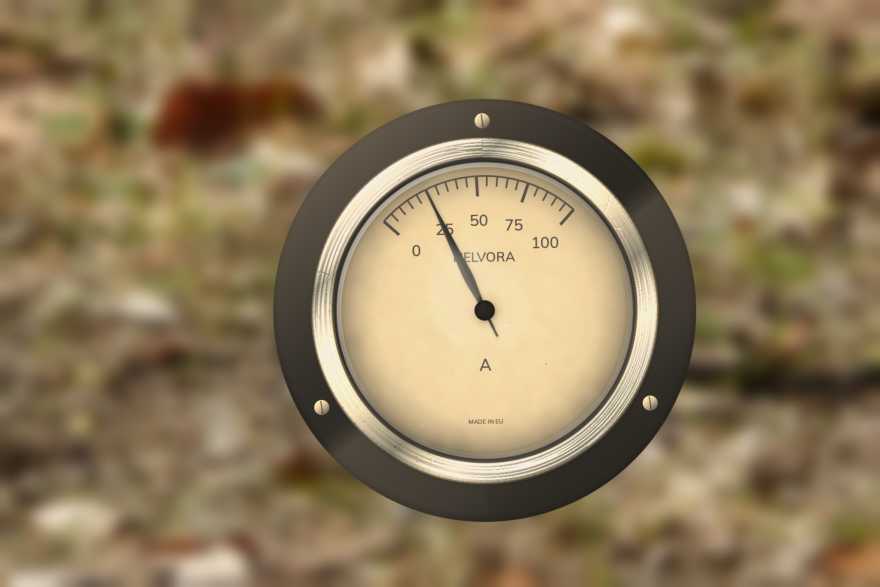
25 A
